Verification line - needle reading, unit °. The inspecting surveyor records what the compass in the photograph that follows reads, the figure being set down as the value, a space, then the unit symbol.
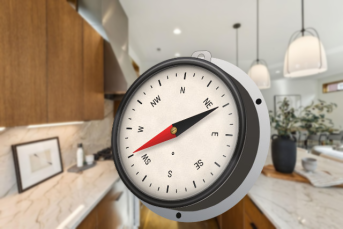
240 °
